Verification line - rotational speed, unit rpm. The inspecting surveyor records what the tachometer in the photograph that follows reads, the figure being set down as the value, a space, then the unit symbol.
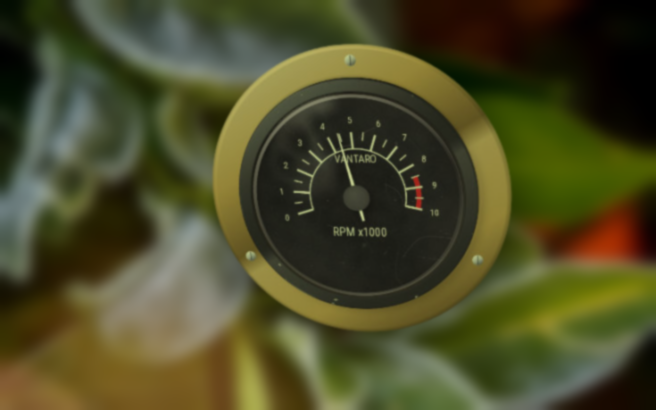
4500 rpm
